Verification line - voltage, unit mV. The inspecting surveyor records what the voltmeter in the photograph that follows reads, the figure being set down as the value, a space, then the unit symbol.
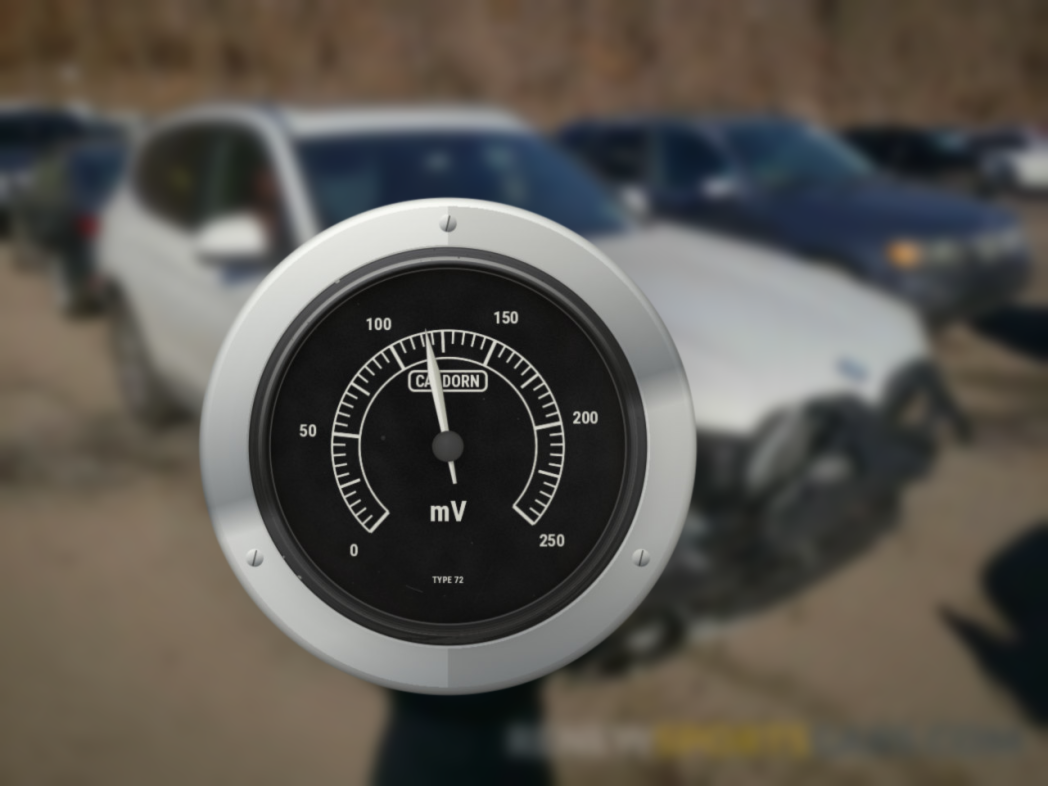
117.5 mV
